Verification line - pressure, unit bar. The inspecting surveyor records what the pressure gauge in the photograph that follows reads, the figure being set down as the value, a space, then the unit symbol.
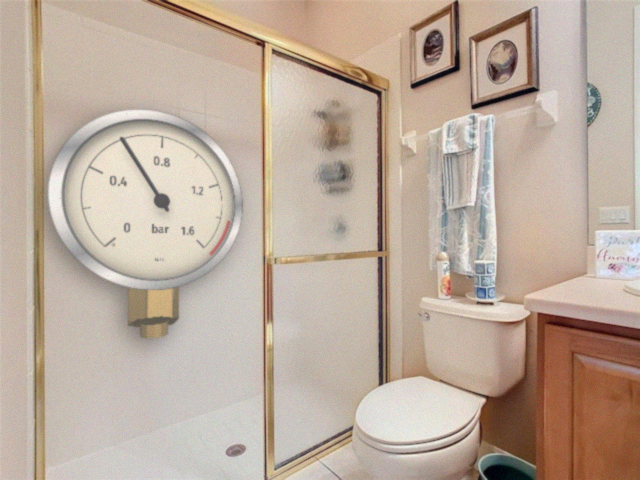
0.6 bar
